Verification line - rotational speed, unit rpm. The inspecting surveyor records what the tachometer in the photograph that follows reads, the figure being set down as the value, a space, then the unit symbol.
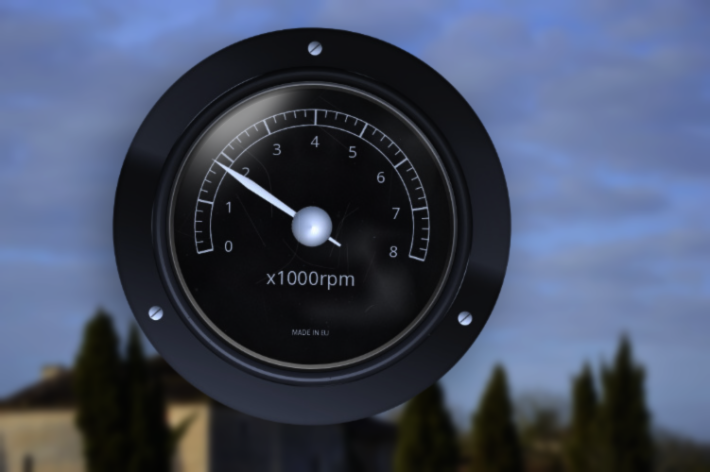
1800 rpm
